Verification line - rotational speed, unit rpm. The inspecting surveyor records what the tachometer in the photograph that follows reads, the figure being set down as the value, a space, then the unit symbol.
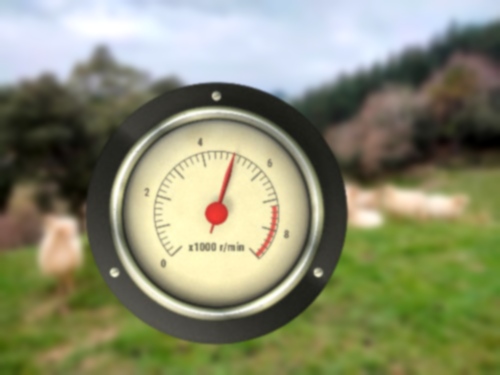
5000 rpm
